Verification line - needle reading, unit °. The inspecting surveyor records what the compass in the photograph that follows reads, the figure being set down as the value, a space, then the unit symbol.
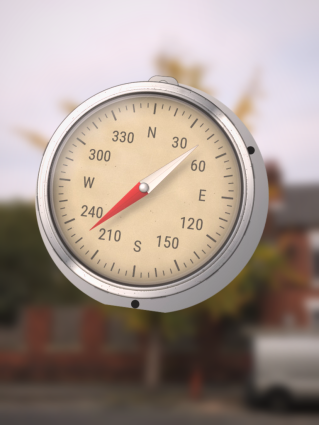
225 °
